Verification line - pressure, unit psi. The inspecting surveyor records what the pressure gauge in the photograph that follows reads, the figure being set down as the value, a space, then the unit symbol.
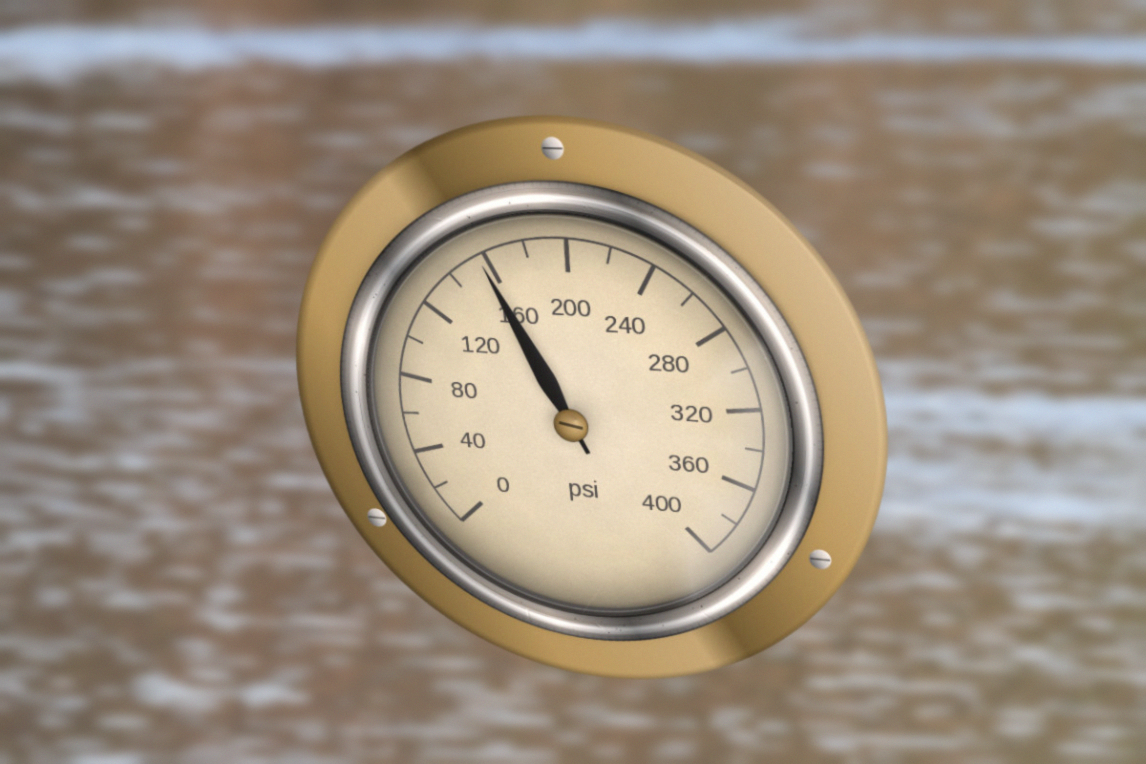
160 psi
